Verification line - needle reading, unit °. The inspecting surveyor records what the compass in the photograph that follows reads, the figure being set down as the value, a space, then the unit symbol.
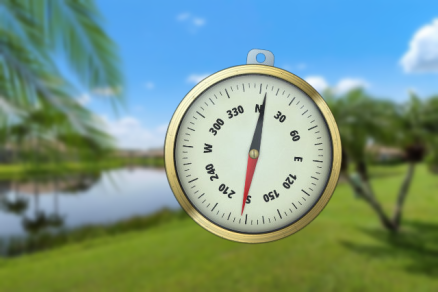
185 °
